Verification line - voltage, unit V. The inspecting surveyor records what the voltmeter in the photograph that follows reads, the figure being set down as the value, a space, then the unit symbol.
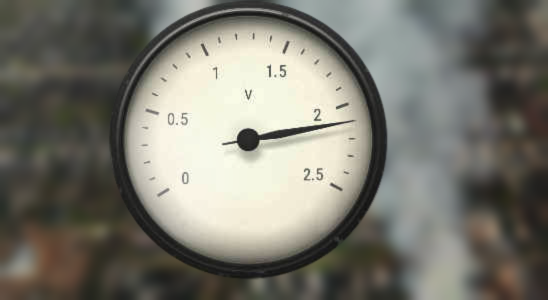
2.1 V
